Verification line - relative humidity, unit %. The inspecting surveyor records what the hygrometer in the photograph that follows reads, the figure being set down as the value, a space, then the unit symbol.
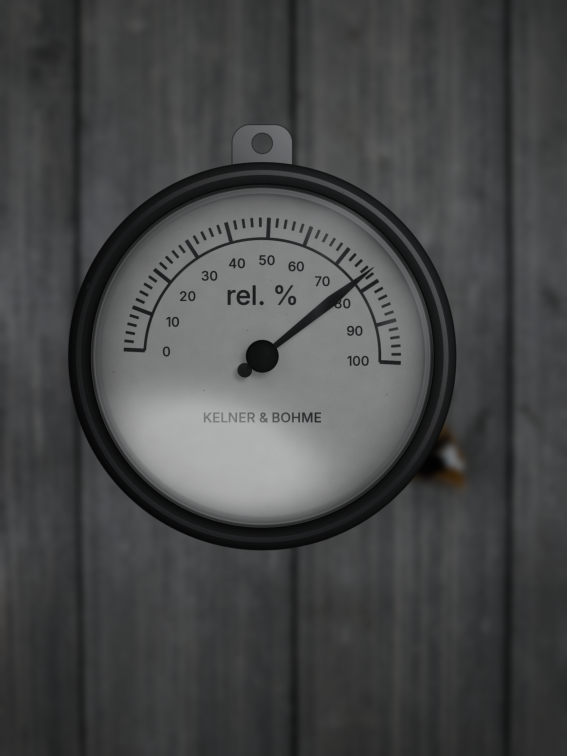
77 %
